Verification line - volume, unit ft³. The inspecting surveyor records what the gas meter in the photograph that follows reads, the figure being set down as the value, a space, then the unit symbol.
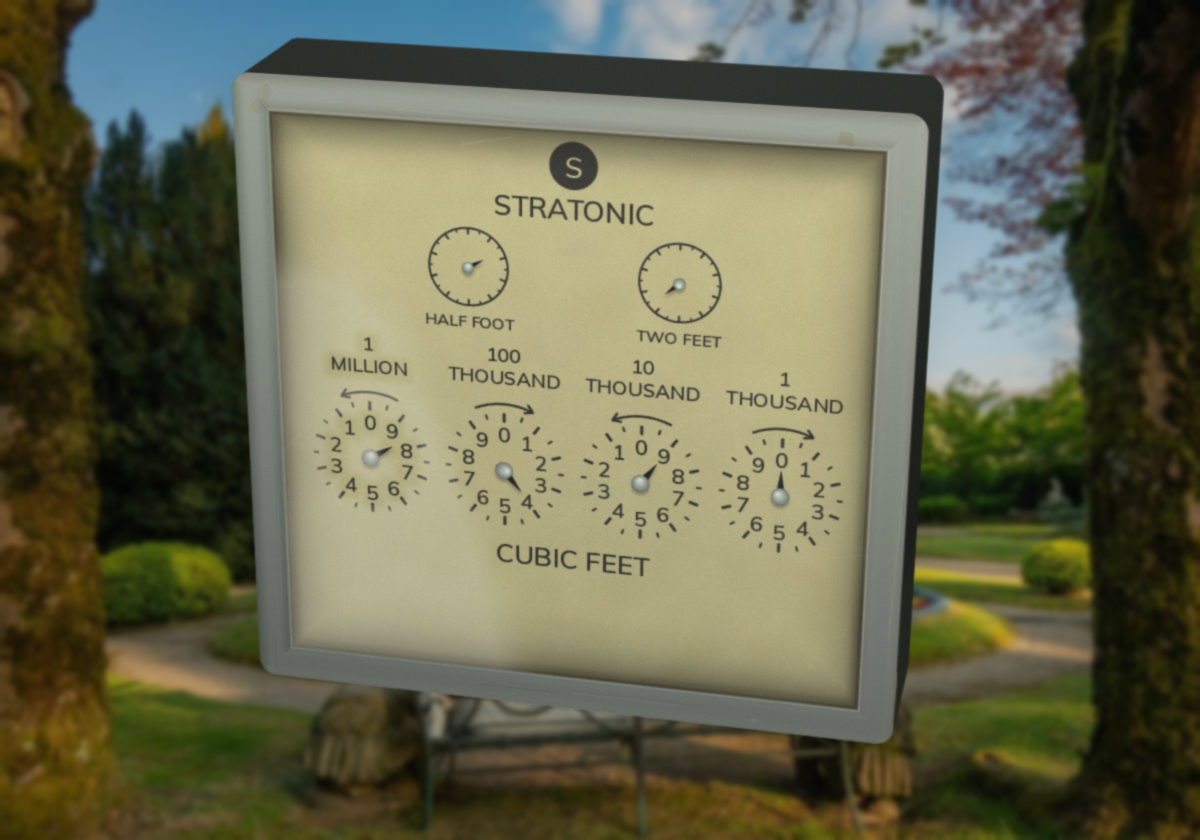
839000 ft³
